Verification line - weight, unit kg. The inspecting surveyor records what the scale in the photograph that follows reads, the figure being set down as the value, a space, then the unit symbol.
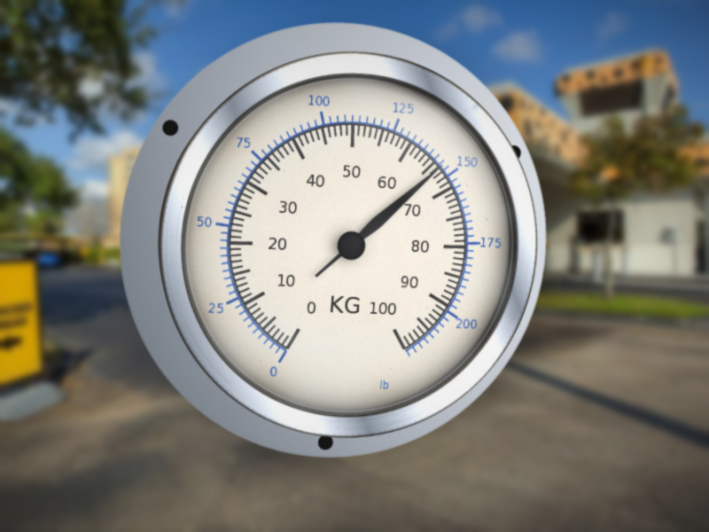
66 kg
